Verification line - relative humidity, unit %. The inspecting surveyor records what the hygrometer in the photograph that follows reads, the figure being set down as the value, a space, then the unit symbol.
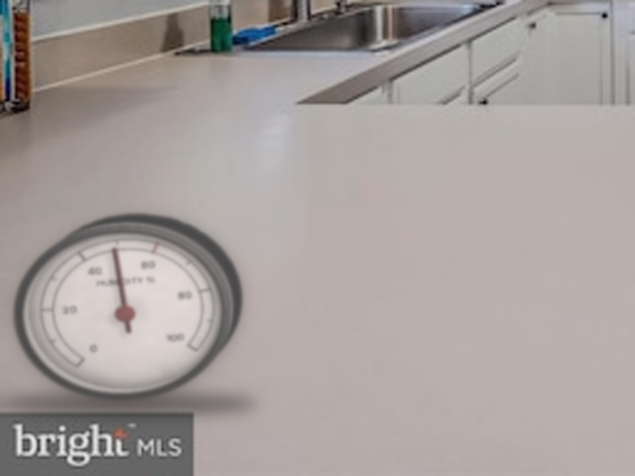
50 %
